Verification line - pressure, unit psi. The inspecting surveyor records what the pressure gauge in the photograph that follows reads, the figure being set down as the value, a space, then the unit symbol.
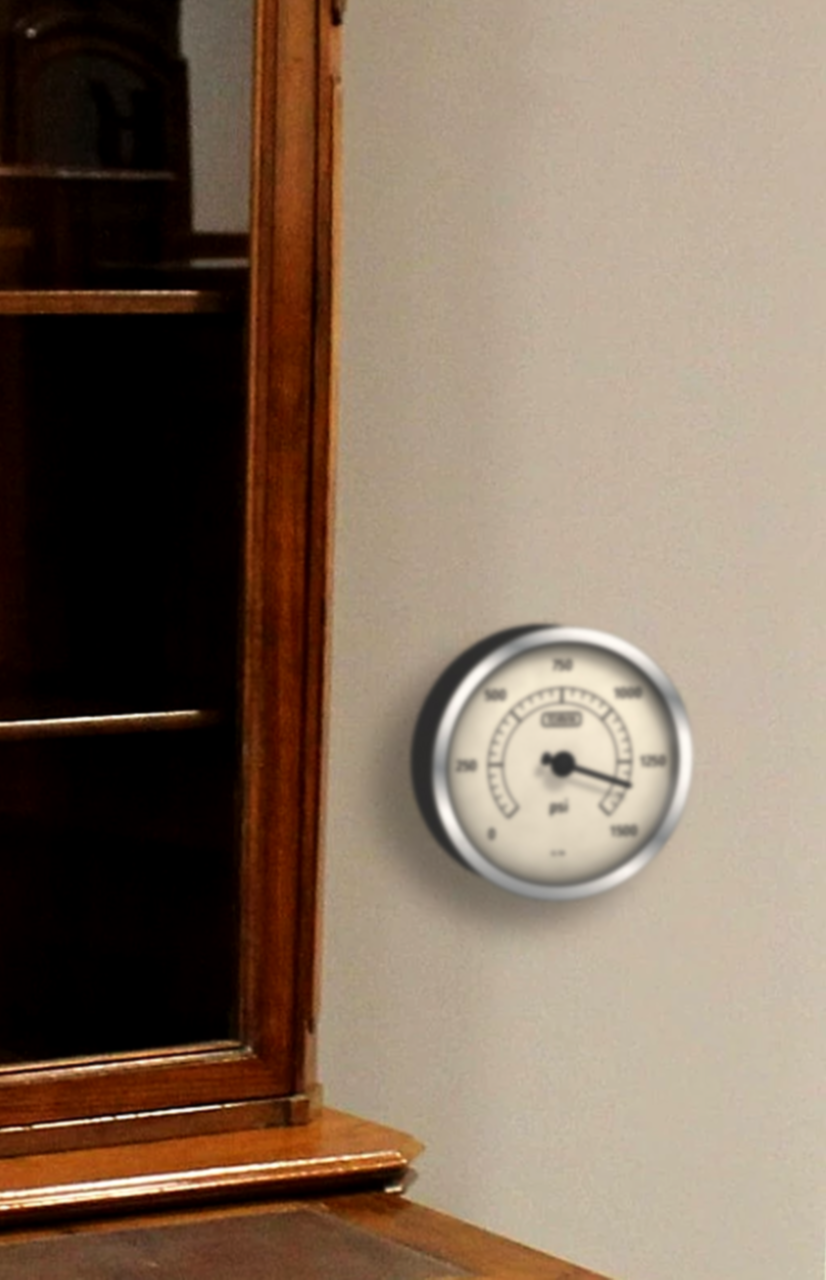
1350 psi
